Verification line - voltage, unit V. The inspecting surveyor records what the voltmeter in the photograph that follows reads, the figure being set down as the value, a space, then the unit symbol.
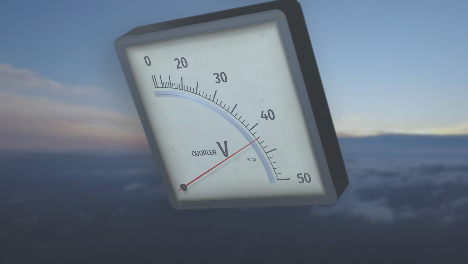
42 V
